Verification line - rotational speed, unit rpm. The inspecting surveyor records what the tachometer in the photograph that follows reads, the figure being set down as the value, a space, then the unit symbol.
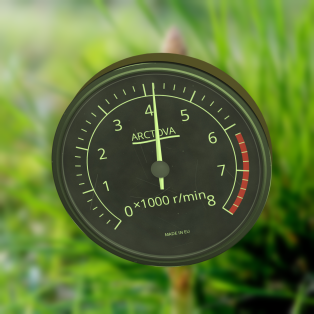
4200 rpm
